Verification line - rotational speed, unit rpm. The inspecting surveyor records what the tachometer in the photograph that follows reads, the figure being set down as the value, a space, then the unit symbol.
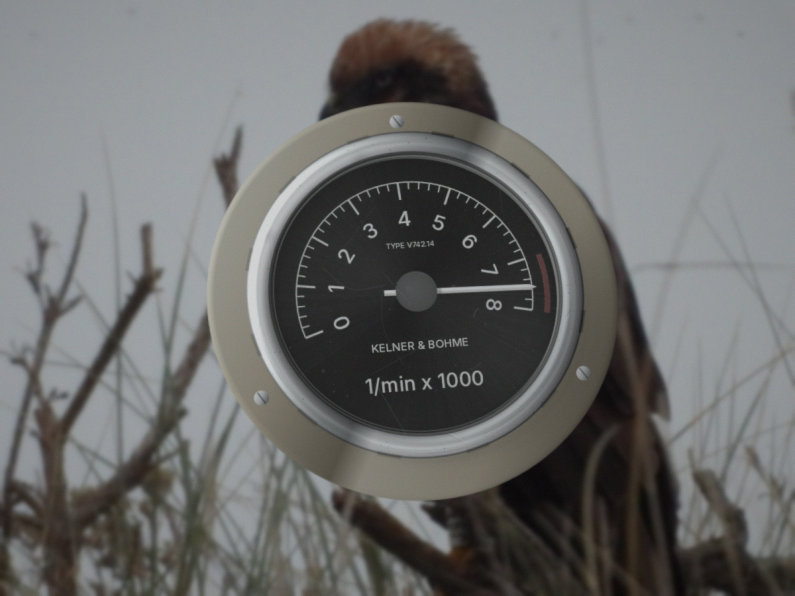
7600 rpm
